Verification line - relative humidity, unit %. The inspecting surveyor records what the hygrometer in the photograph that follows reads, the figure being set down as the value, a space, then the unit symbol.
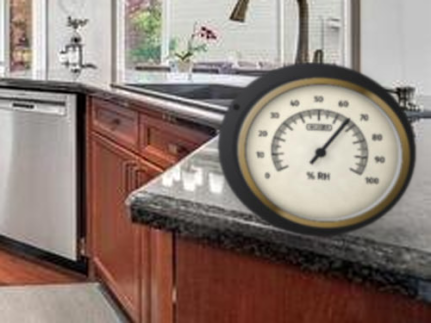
65 %
